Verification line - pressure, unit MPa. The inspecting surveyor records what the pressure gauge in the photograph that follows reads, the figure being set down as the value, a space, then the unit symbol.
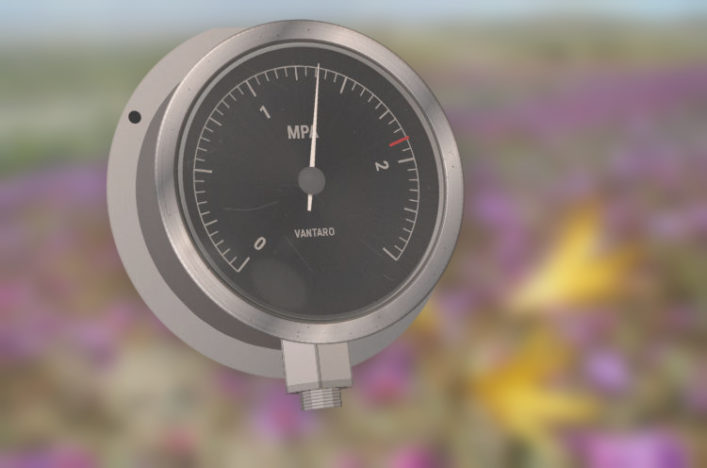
1.35 MPa
